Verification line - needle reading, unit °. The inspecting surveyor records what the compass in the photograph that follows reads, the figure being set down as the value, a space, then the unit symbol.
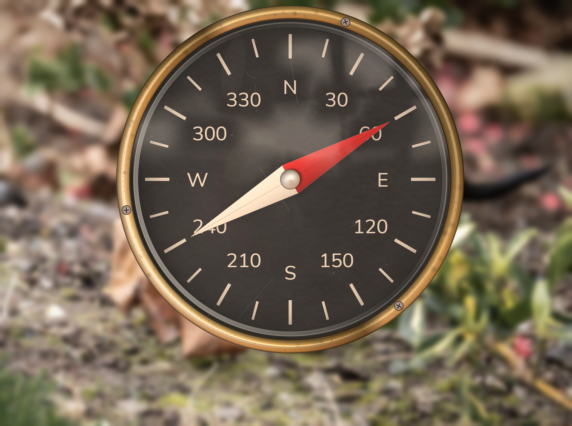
60 °
